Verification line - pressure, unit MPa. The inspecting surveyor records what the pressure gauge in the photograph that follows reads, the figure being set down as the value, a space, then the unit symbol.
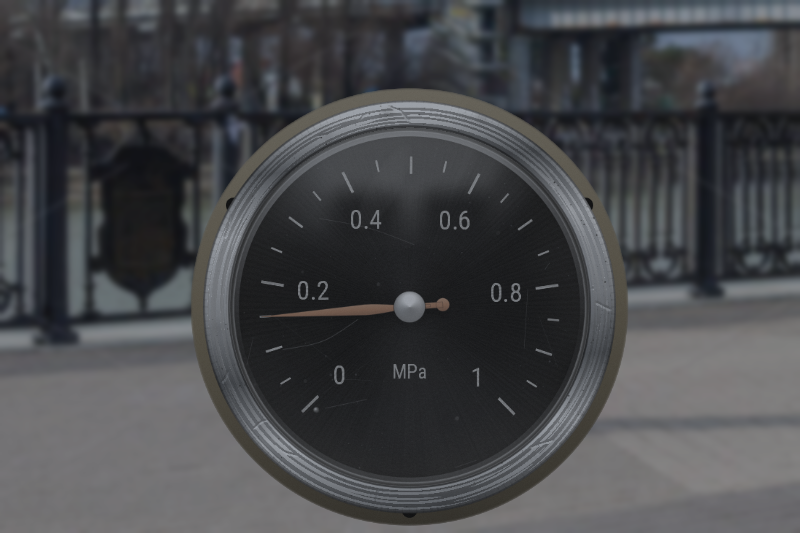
0.15 MPa
